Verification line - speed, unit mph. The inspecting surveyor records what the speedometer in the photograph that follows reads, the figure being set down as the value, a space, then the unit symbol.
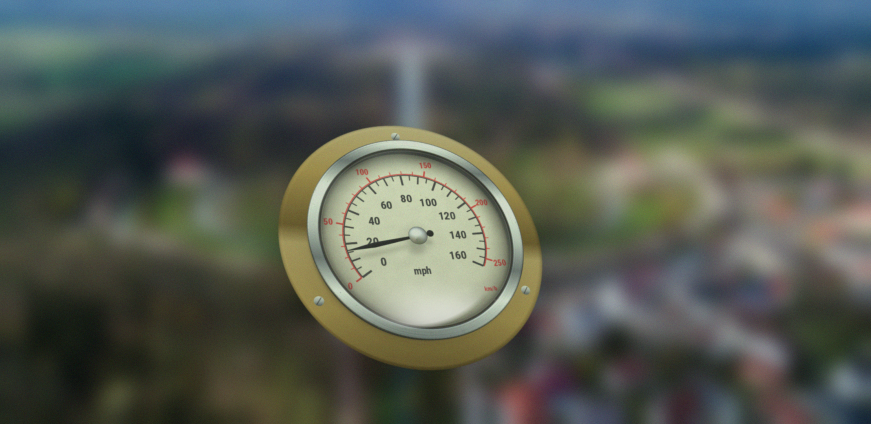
15 mph
